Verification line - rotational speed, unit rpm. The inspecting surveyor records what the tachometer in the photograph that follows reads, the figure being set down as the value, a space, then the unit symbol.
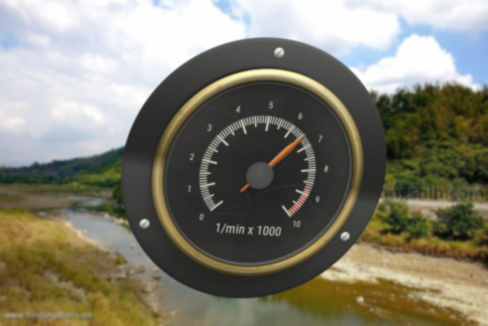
6500 rpm
